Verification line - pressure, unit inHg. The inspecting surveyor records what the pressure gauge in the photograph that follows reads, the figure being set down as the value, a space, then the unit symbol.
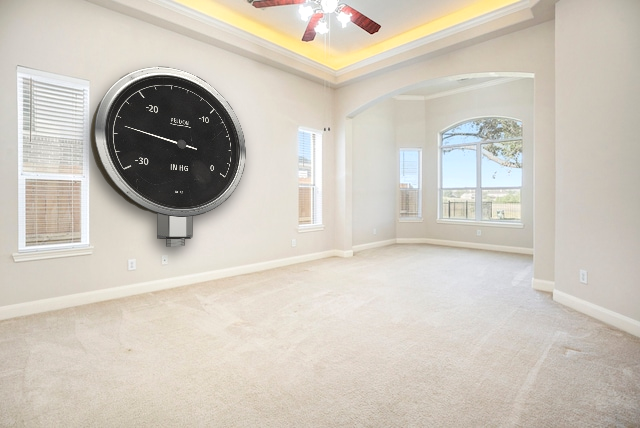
-25 inHg
